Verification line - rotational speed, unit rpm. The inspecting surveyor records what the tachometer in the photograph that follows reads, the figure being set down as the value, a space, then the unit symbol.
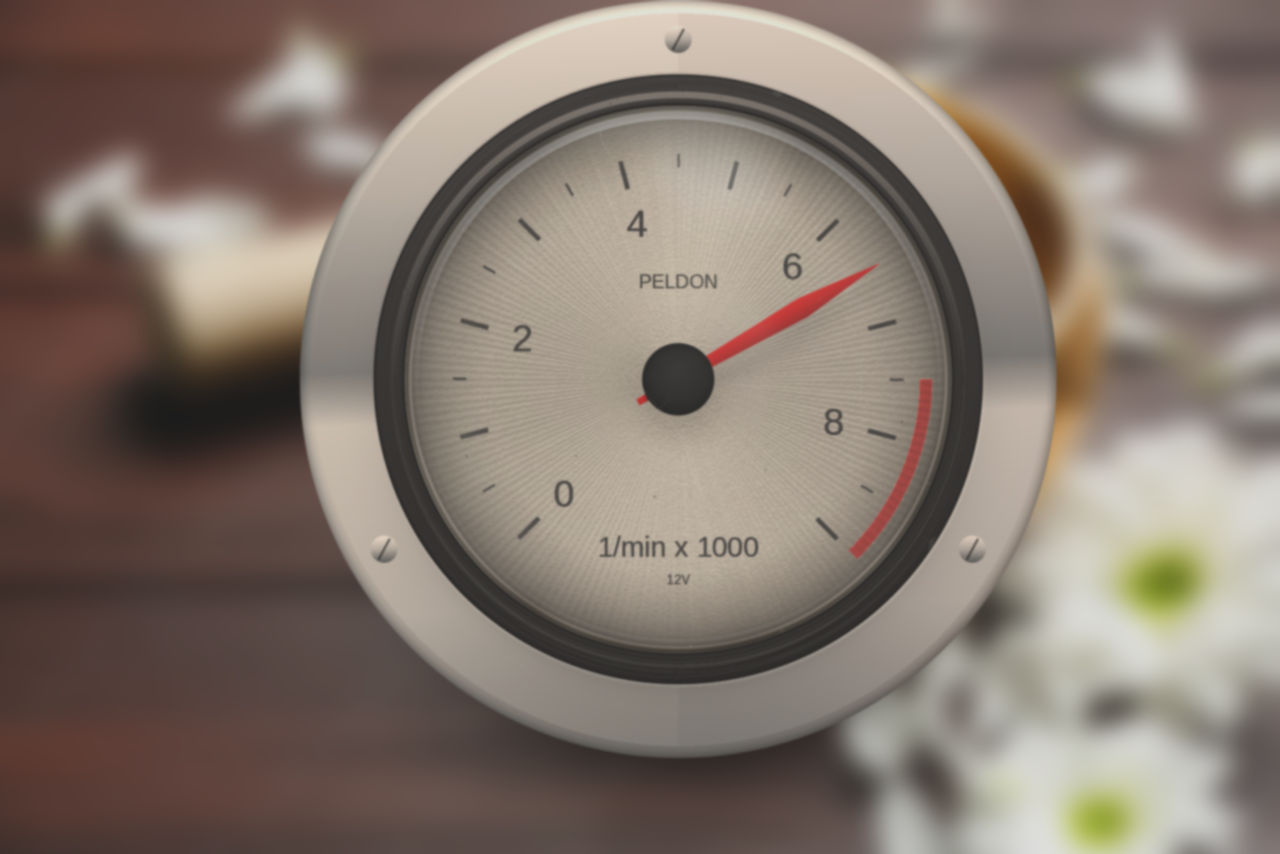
6500 rpm
